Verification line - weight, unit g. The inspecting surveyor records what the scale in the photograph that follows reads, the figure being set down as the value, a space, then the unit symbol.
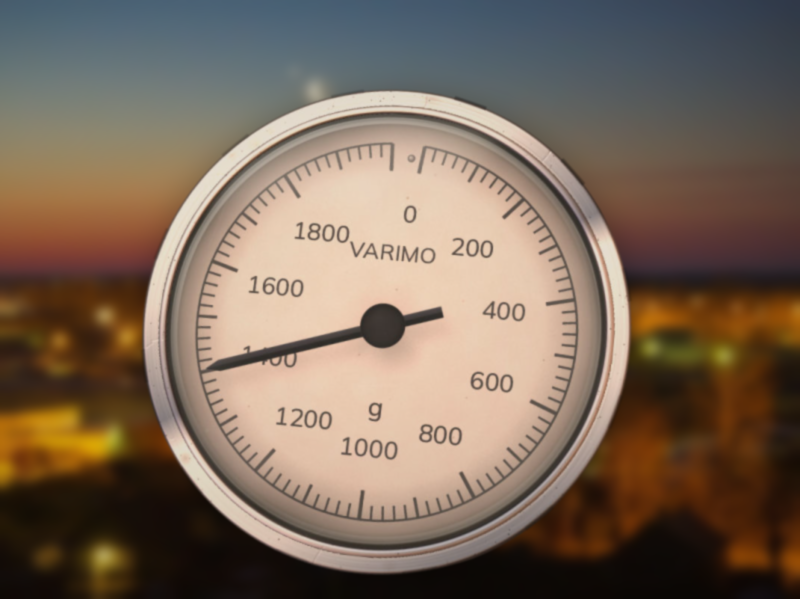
1400 g
